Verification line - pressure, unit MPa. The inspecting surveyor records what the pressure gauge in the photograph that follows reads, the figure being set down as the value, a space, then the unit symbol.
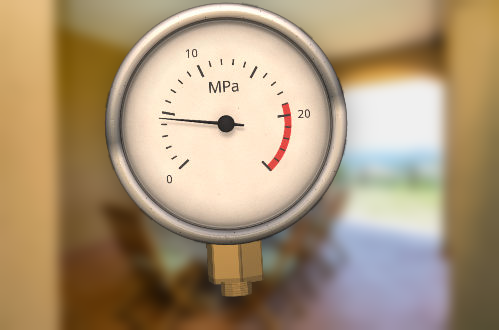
4.5 MPa
